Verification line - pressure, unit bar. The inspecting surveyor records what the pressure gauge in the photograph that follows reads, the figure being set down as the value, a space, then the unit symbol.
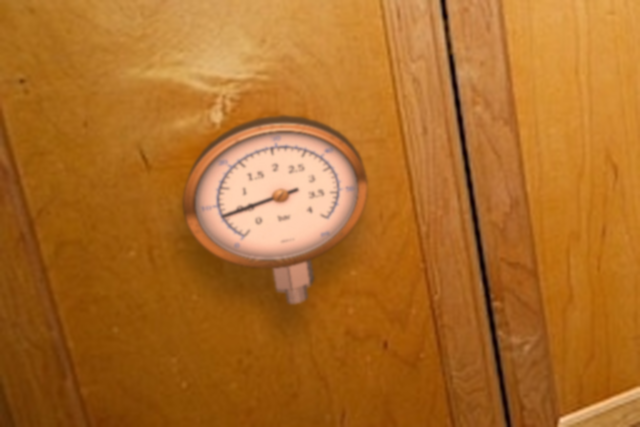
0.5 bar
